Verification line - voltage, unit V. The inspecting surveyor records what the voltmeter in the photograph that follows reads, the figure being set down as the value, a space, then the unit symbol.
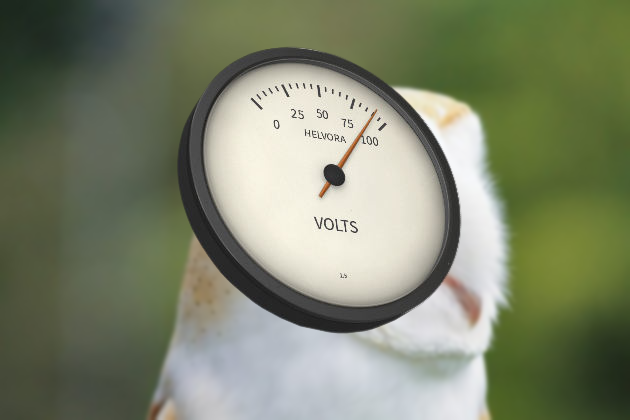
90 V
